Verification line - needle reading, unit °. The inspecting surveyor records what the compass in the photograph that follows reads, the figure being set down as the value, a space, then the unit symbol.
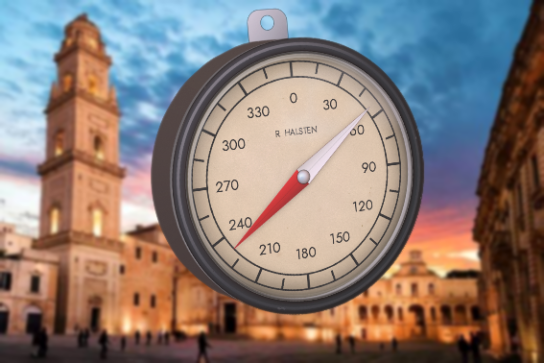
232.5 °
